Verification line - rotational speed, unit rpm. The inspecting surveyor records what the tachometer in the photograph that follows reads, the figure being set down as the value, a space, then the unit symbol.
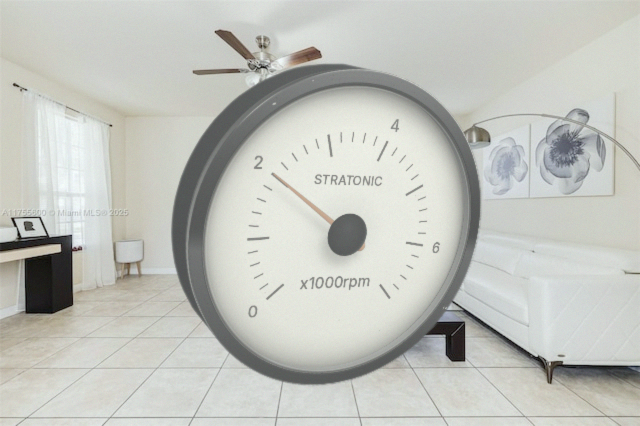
2000 rpm
